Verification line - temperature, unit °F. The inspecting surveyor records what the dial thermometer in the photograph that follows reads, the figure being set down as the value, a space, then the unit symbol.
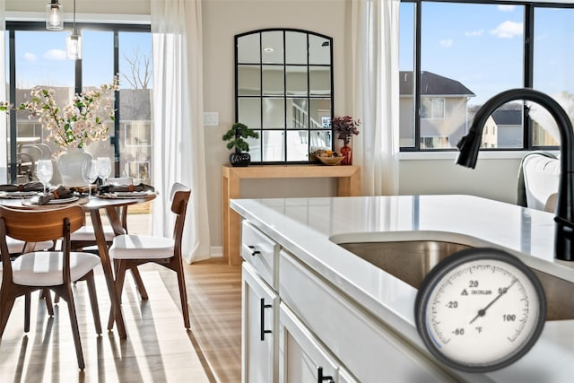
60 °F
